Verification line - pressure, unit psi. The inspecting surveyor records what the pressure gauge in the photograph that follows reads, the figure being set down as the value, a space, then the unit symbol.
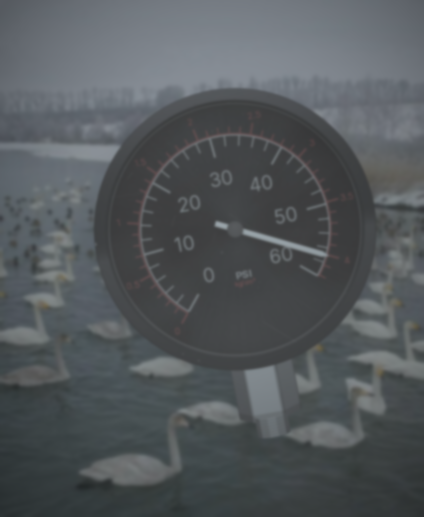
57 psi
